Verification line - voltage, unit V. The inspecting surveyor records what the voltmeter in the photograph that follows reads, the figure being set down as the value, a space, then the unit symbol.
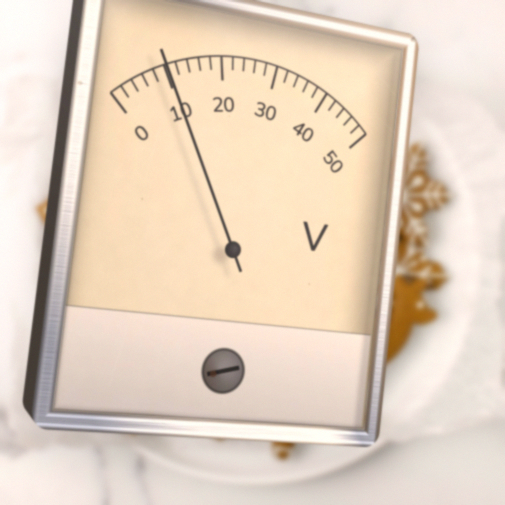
10 V
